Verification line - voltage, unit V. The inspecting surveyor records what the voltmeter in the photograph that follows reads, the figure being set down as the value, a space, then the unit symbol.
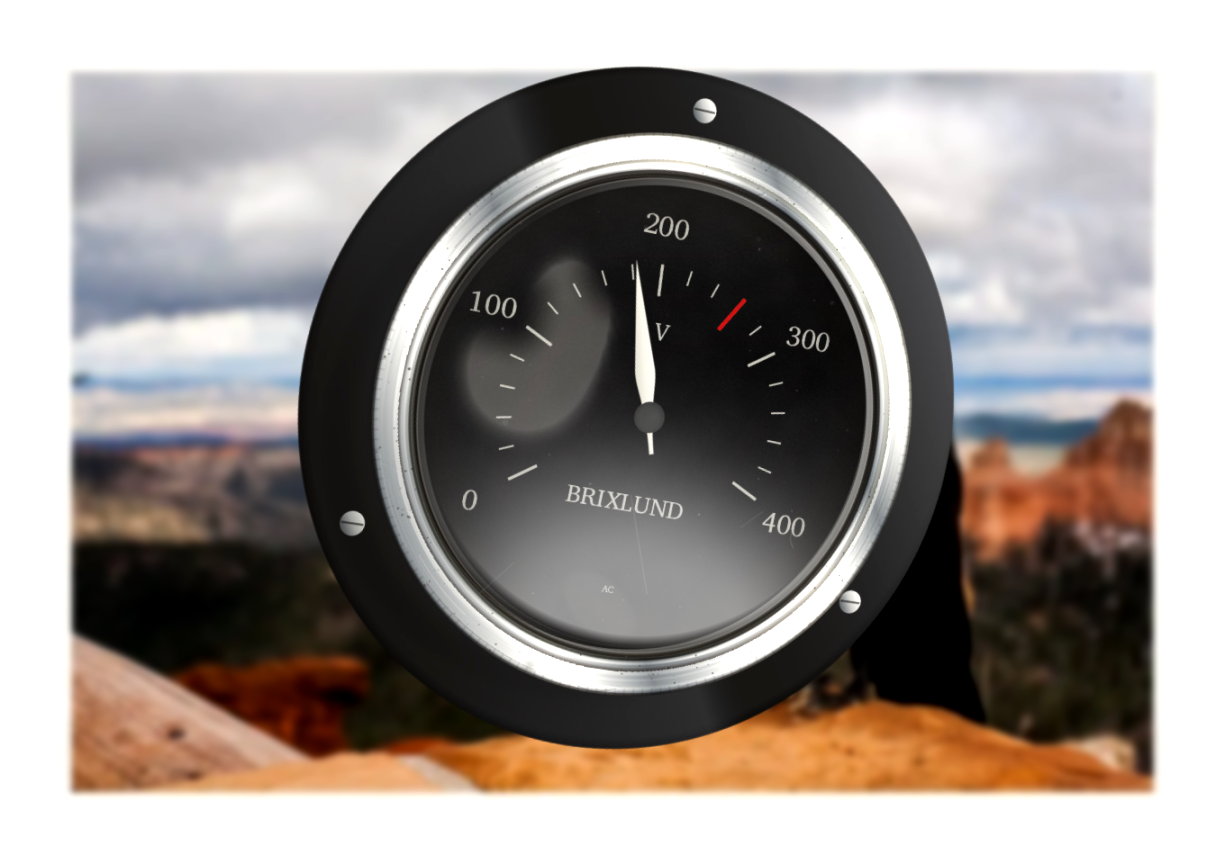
180 V
